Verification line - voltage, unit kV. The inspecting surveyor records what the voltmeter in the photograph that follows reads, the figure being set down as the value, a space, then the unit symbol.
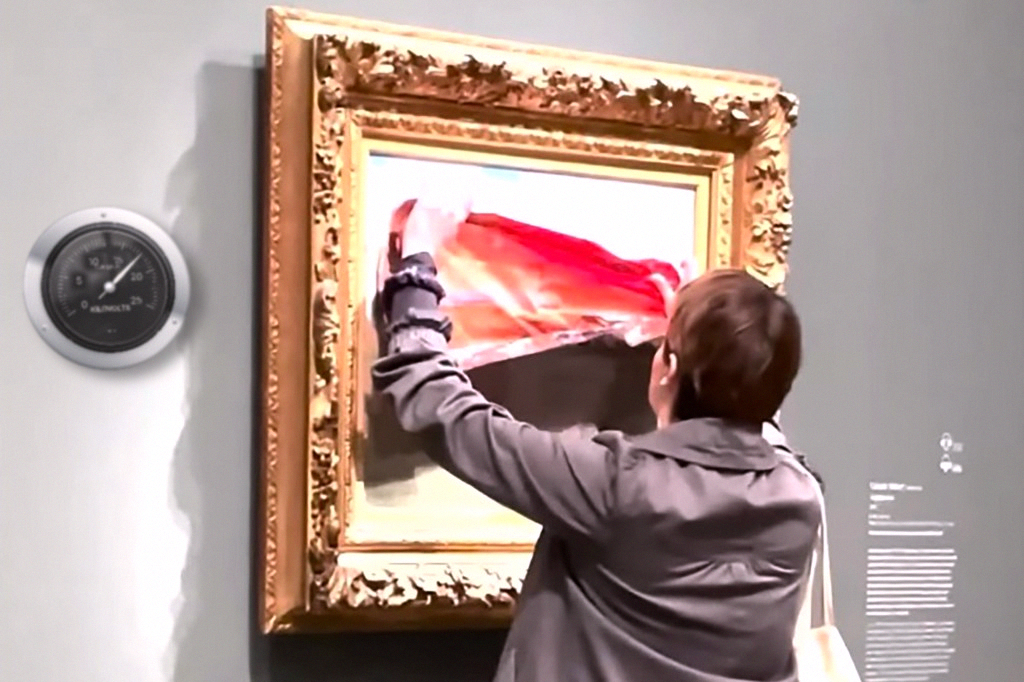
17.5 kV
